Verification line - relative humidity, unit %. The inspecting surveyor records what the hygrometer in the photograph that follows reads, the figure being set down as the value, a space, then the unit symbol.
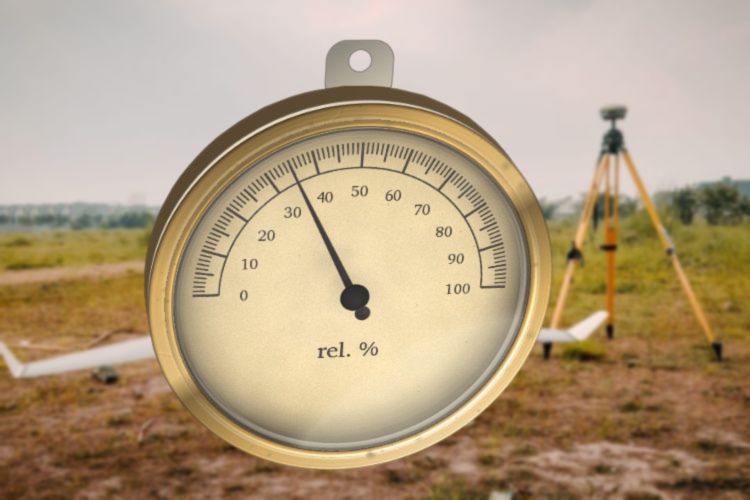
35 %
